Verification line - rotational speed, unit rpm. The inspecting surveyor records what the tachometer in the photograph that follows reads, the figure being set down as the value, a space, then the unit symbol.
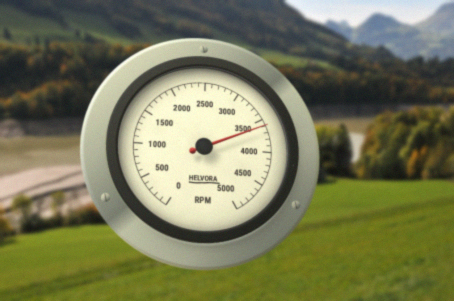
3600 rpm
